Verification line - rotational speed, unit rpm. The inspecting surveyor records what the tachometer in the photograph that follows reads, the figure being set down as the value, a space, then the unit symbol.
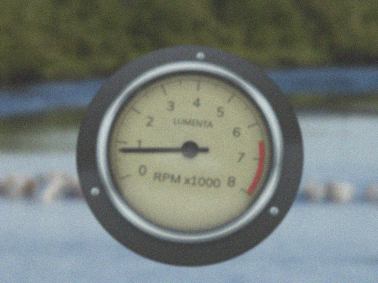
750 rpm
